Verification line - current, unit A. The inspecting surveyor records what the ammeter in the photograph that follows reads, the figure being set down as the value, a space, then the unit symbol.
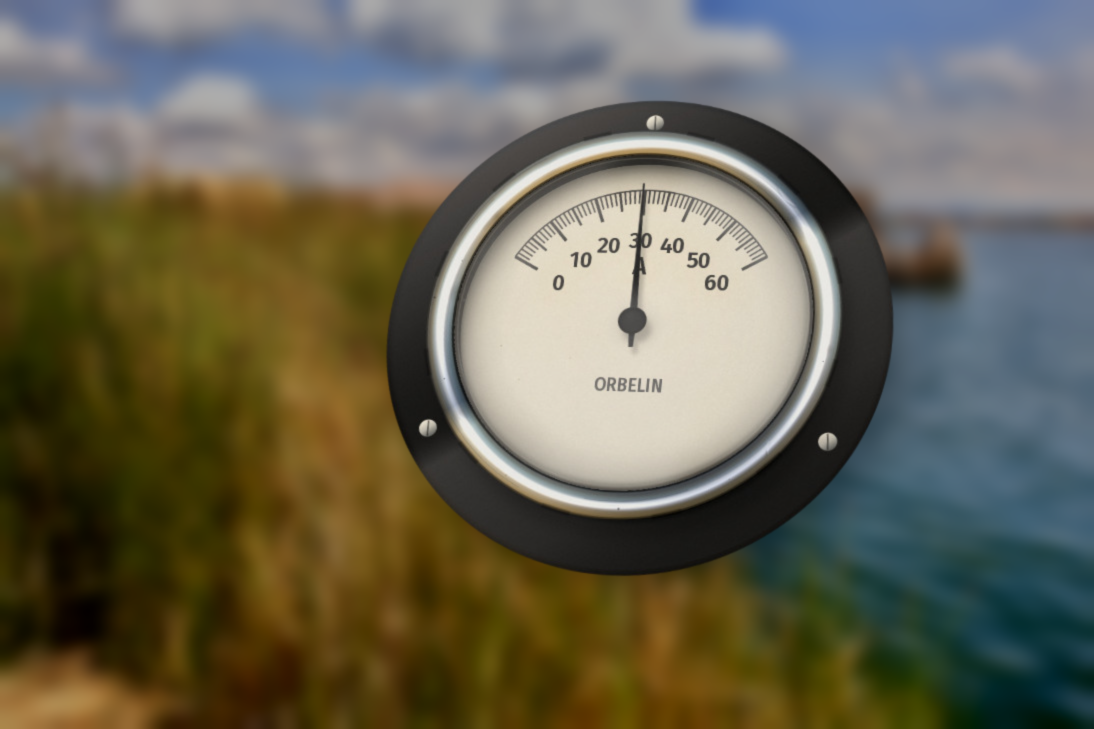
30 A
